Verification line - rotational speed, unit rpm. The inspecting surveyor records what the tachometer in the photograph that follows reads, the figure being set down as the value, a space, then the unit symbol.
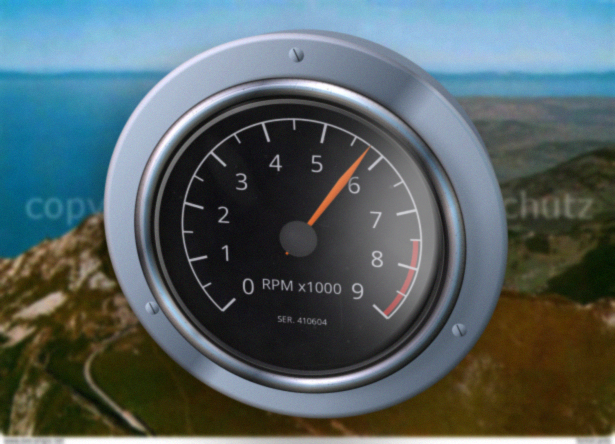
5750 rpm
